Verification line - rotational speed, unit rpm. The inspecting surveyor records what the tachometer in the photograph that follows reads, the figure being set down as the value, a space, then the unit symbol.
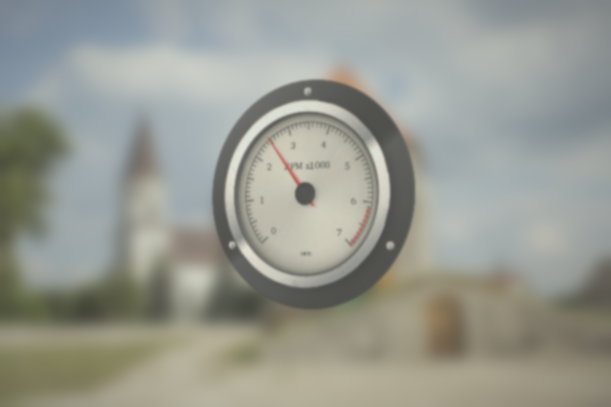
2500 rpm
